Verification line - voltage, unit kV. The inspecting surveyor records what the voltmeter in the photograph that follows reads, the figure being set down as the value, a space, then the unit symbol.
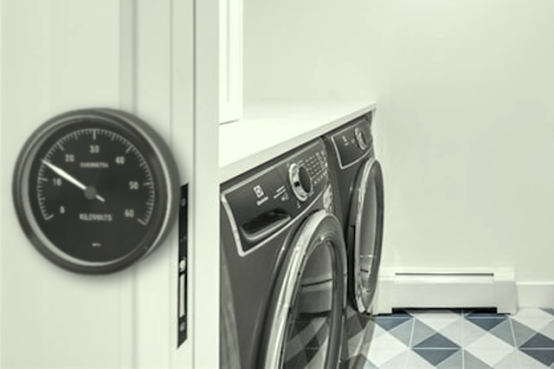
15 kV
